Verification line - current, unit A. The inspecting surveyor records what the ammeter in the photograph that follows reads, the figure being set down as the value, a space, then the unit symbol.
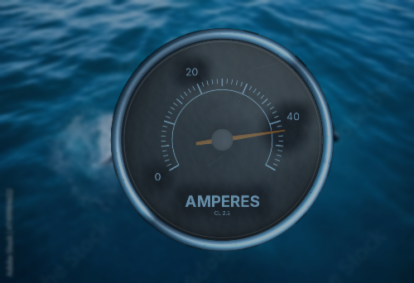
42 A
